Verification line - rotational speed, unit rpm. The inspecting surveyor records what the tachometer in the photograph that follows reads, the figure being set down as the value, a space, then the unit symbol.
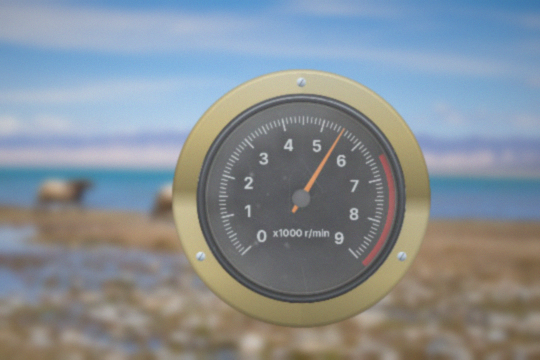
5500 rpm
